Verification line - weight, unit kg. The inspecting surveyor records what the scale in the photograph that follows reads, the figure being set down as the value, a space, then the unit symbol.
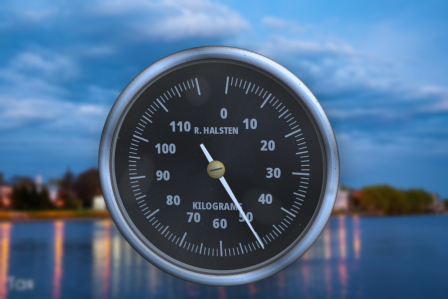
50 kg
